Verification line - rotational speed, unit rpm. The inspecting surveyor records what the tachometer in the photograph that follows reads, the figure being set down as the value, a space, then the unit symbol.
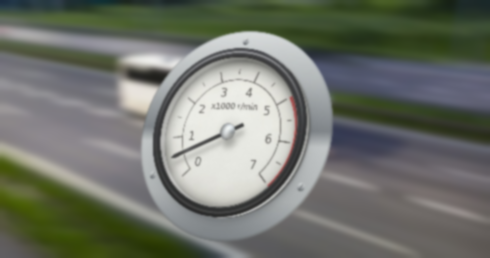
500 rpm
